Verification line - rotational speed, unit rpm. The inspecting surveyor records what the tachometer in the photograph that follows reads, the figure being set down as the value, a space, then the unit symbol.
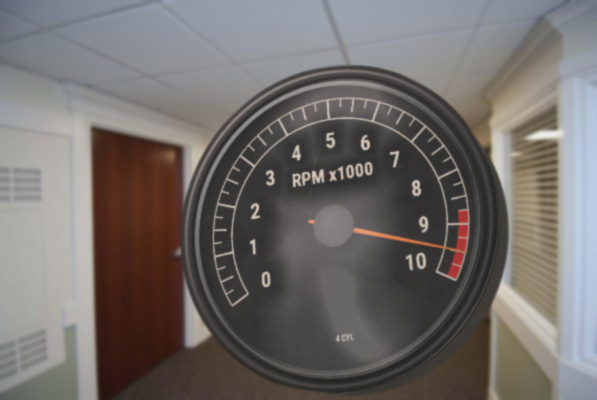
9500 rpm
